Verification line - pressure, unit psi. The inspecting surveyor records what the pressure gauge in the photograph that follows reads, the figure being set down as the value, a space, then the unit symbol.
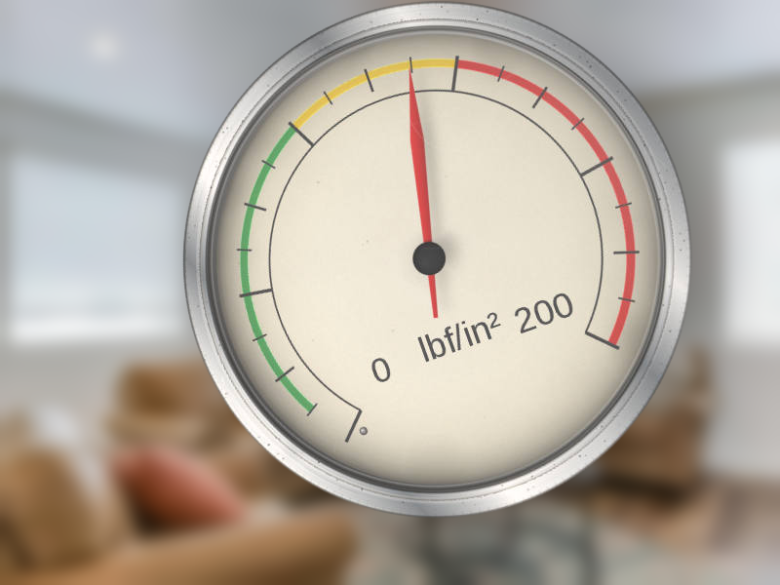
110 psi
